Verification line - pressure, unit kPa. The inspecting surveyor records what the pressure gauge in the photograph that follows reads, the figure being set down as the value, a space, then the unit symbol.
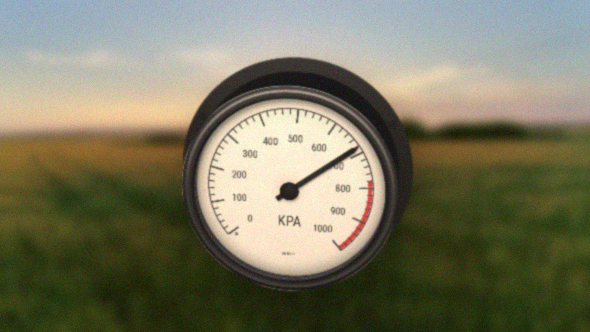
680 kPa
